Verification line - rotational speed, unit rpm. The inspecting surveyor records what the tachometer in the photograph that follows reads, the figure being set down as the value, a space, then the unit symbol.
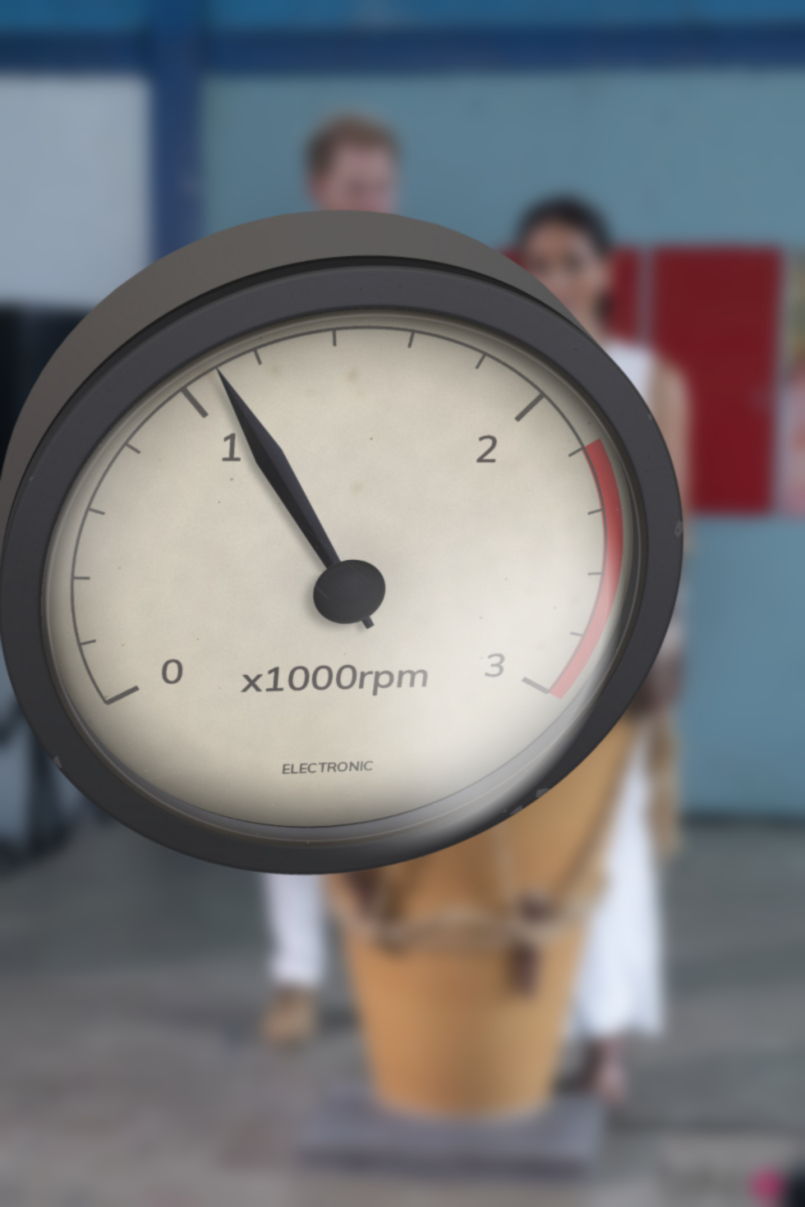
1100 rpm
